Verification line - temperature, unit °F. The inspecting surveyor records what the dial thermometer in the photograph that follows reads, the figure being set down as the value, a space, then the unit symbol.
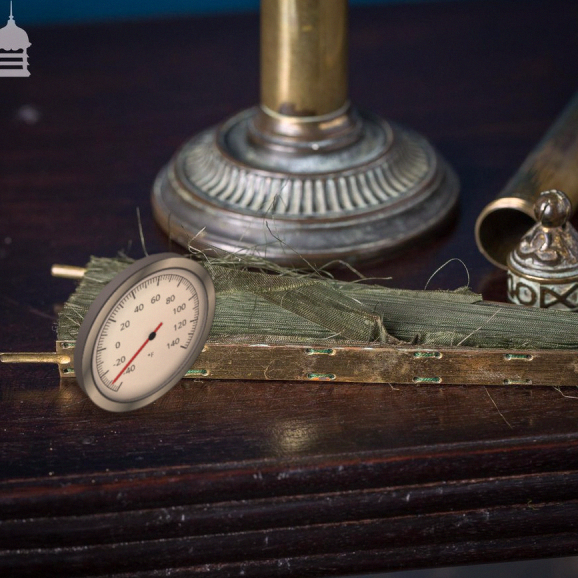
-30 °F
